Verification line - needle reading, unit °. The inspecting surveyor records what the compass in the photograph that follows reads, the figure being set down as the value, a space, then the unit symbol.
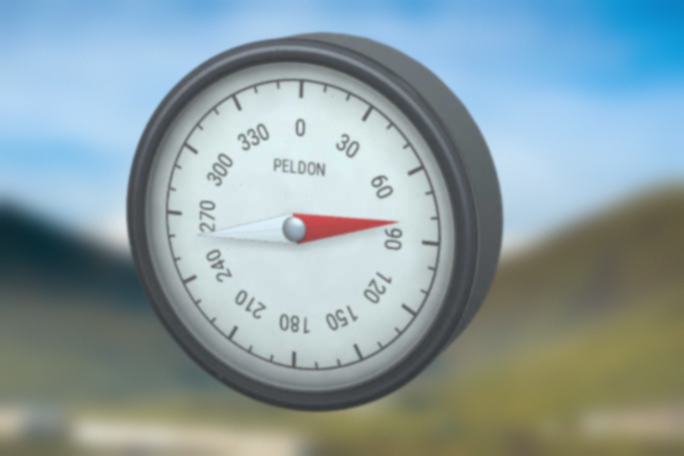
80 °
